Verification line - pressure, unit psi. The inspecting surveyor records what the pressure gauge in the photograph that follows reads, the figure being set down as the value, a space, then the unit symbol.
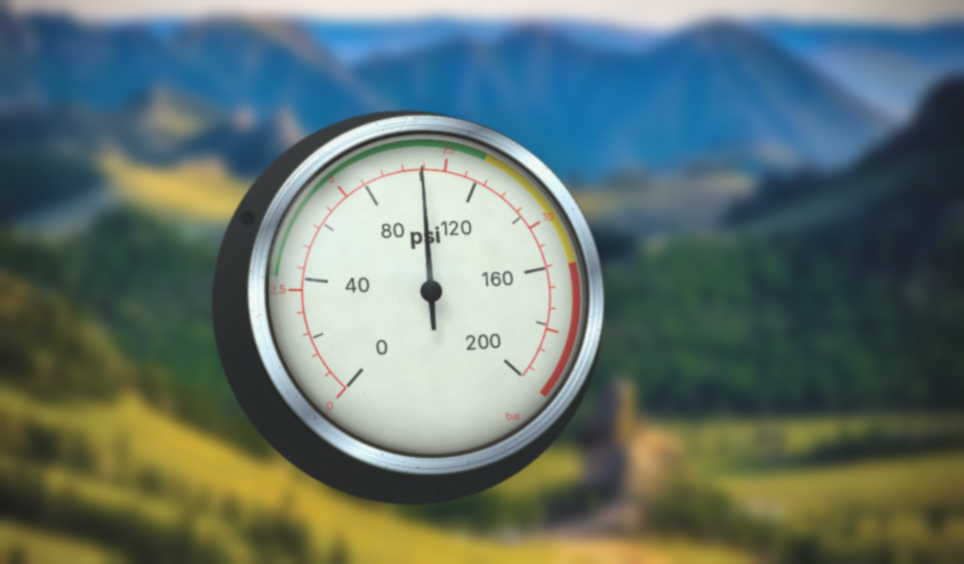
100 psi
